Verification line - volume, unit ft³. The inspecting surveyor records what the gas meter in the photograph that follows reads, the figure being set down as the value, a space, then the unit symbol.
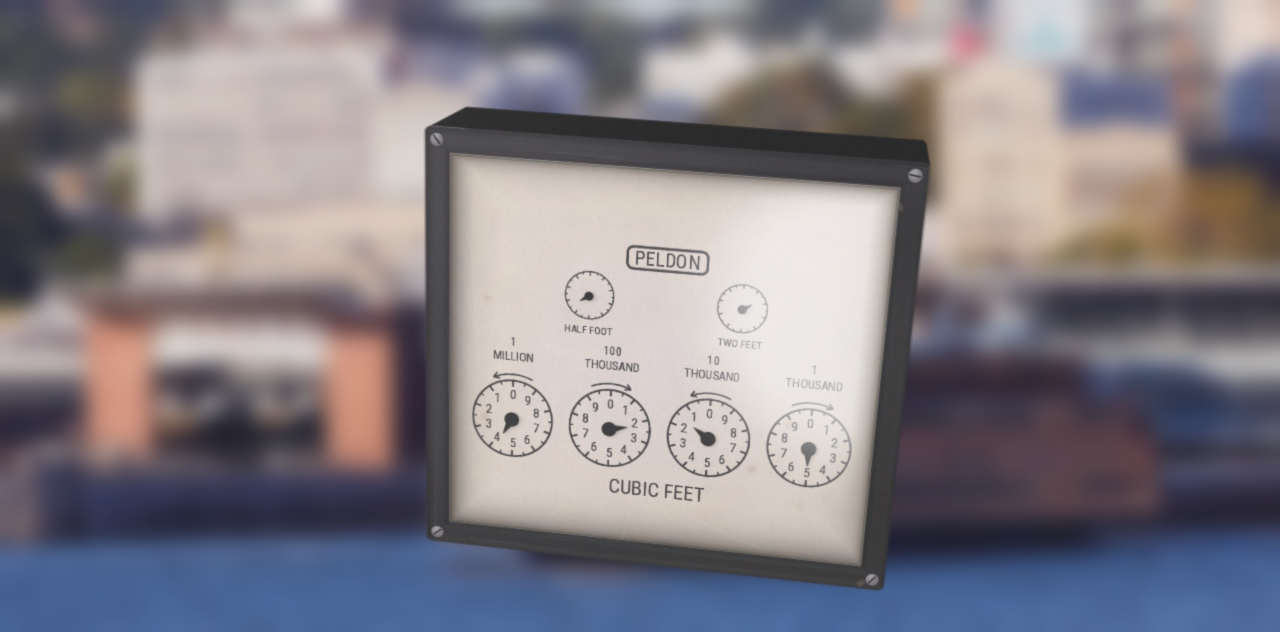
421500 ft³
